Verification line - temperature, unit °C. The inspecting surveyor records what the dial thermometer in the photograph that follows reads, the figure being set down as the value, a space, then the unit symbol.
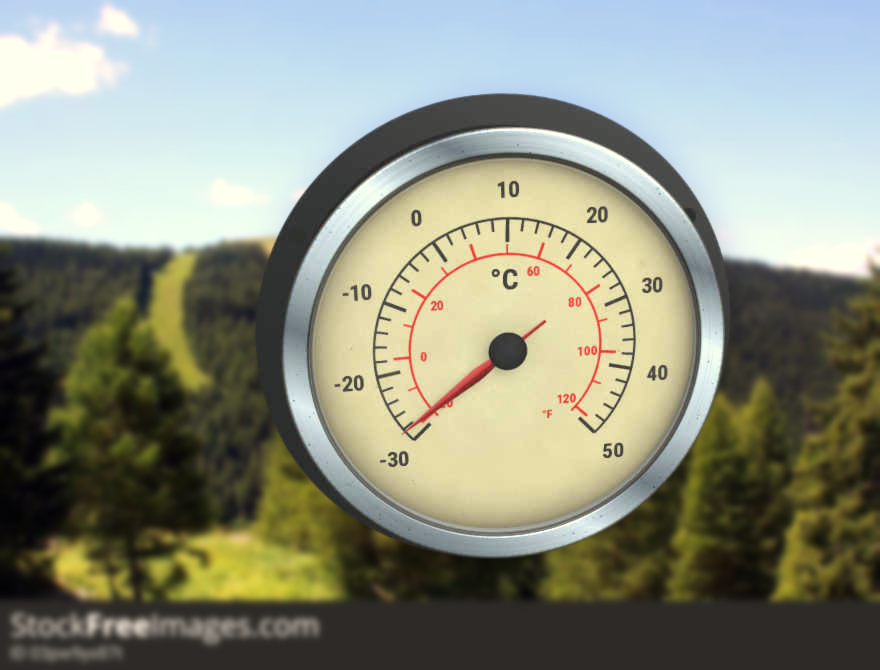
-28 °C
